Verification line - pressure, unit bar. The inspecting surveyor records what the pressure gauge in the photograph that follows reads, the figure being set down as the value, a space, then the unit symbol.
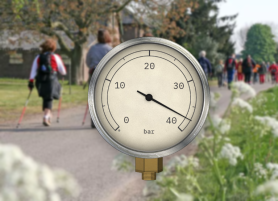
37.5 bar
